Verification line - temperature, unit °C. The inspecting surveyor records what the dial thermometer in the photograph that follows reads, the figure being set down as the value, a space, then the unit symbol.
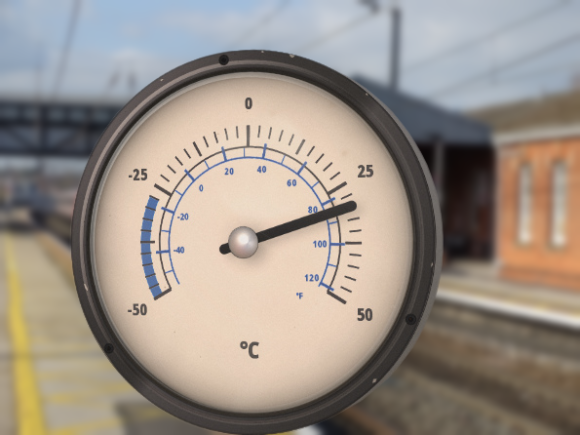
30 °C
